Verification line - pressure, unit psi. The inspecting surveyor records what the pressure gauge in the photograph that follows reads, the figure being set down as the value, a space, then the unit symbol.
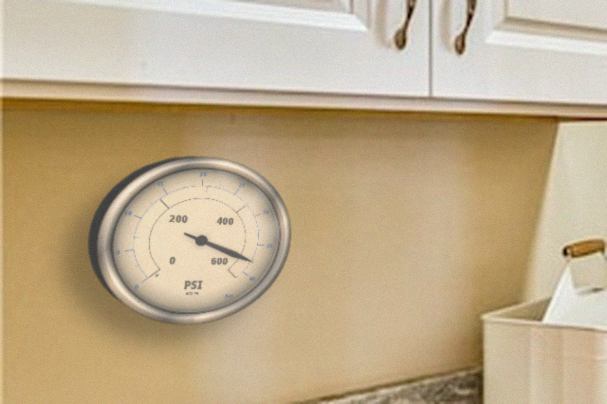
550 psi
